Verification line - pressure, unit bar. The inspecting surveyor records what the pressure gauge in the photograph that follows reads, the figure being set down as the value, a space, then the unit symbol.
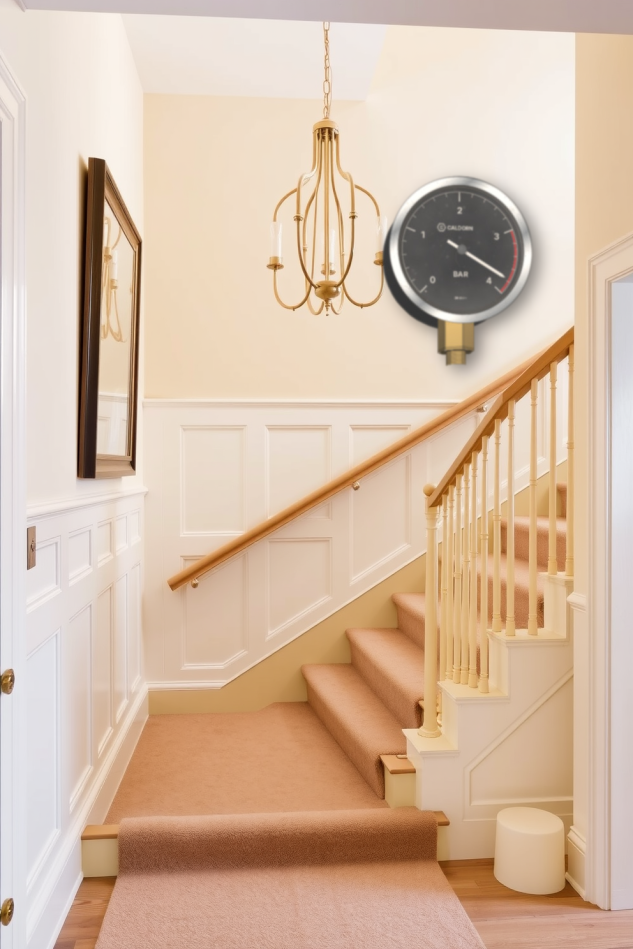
3.8 bar
